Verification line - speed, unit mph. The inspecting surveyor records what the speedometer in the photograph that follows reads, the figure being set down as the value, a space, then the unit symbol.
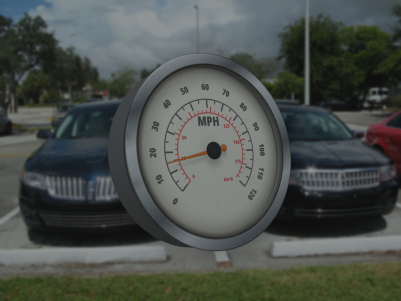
15 mph
